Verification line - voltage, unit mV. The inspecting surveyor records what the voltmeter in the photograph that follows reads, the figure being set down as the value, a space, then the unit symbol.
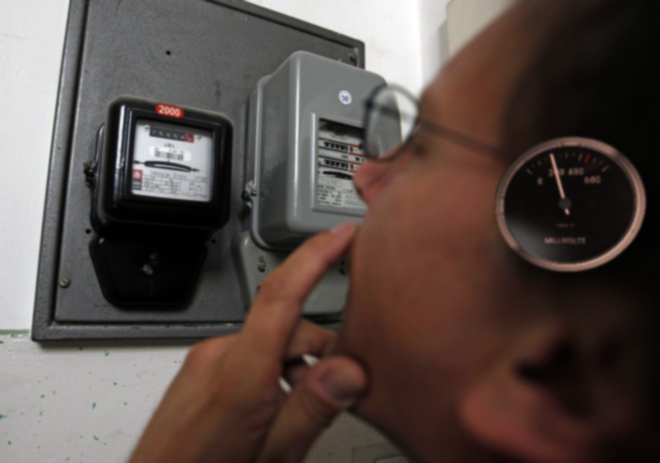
200 mV
